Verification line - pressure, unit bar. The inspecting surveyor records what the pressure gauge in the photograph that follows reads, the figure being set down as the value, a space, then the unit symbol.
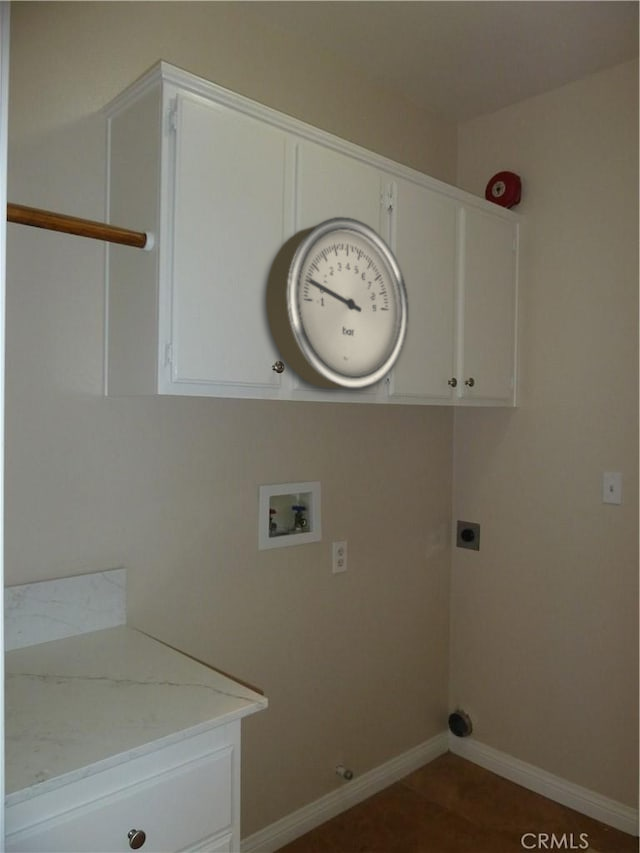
0 bar
